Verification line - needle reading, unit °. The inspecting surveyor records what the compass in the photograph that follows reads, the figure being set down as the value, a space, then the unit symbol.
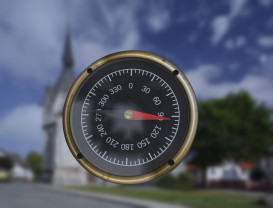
95 °
